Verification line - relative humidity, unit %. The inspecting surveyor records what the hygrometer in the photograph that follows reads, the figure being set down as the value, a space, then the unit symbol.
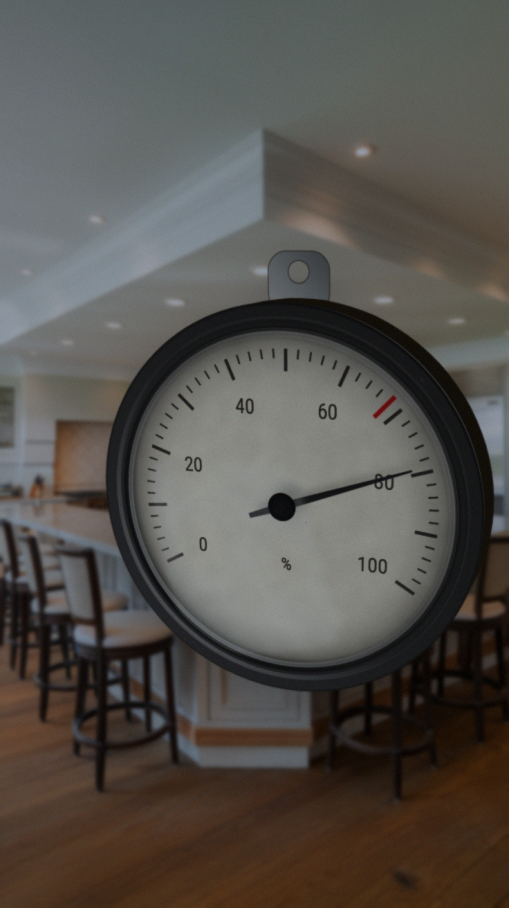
79 %
